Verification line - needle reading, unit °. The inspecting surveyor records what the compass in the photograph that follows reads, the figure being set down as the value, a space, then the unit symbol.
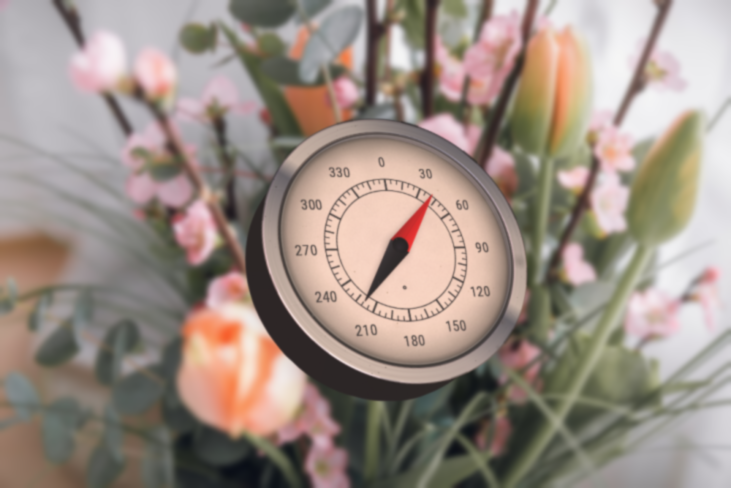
40 °
